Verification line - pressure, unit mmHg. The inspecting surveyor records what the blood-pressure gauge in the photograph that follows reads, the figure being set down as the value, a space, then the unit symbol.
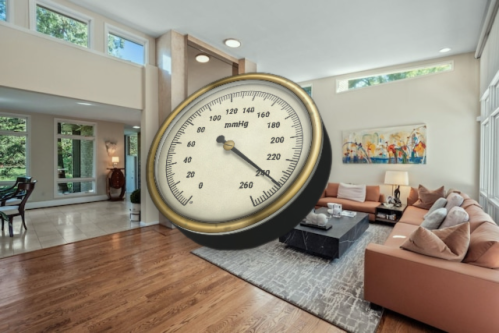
240 mmHg
